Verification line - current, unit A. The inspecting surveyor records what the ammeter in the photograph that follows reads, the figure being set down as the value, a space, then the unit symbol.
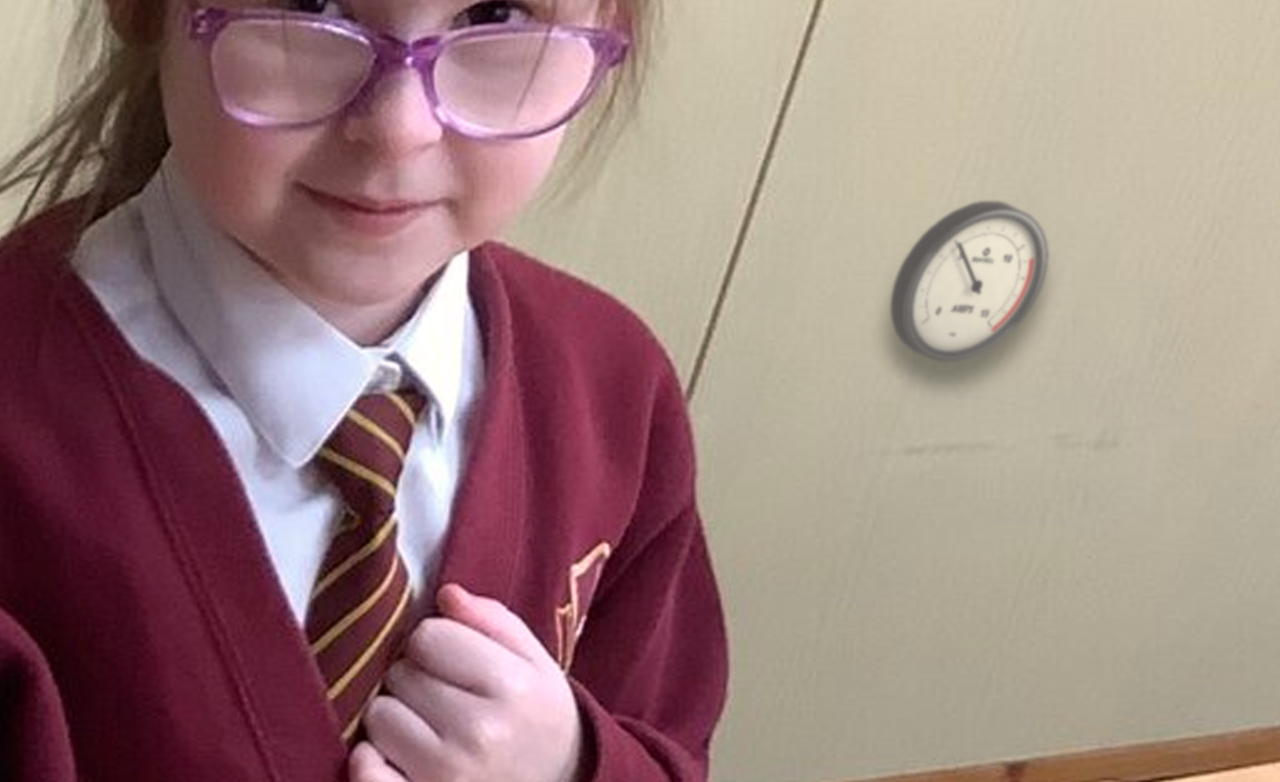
5 A
